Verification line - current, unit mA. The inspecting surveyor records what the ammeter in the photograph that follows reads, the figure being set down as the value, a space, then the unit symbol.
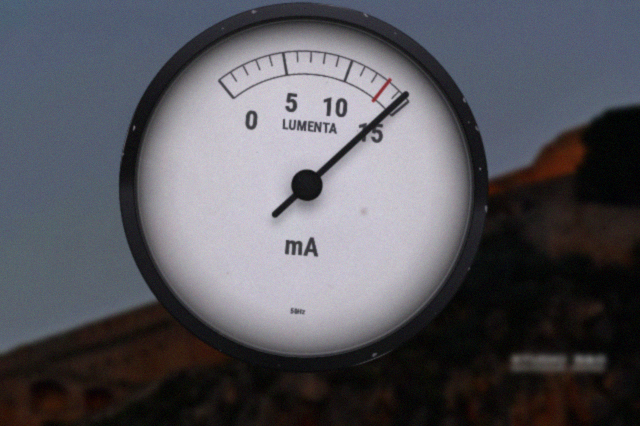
14.5 mA
